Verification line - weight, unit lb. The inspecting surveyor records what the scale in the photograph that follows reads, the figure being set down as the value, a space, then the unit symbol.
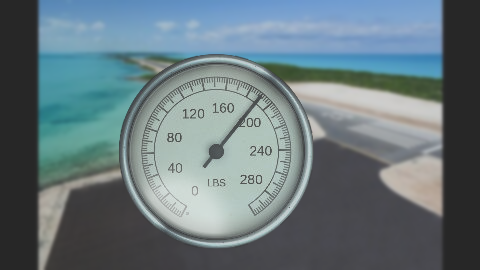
190 lb
